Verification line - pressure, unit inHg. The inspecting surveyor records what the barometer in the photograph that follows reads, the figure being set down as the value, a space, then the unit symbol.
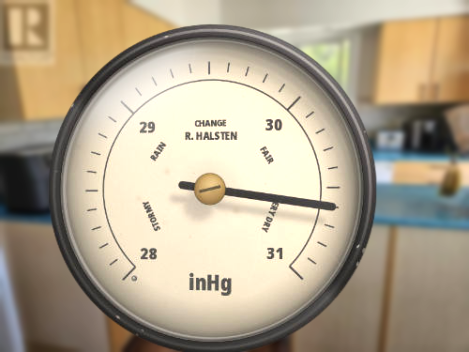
30.6 inHg
